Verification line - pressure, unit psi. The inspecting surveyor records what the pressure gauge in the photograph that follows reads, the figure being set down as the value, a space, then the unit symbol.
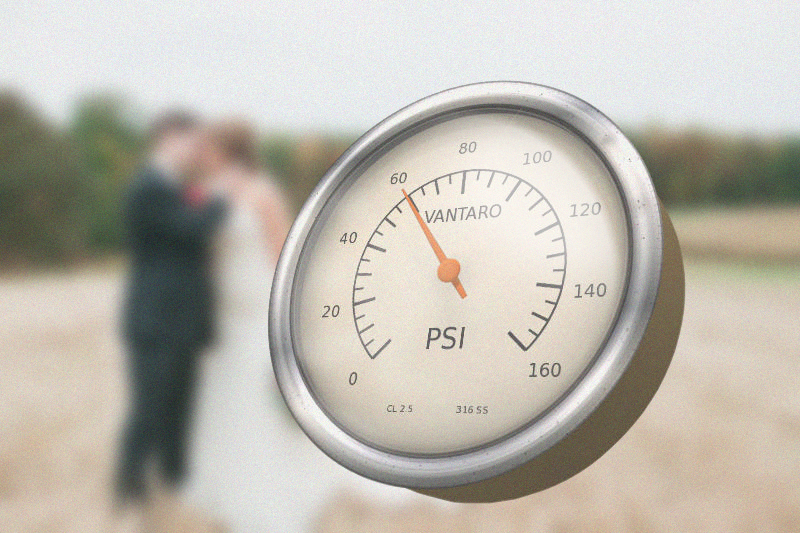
60 psi
